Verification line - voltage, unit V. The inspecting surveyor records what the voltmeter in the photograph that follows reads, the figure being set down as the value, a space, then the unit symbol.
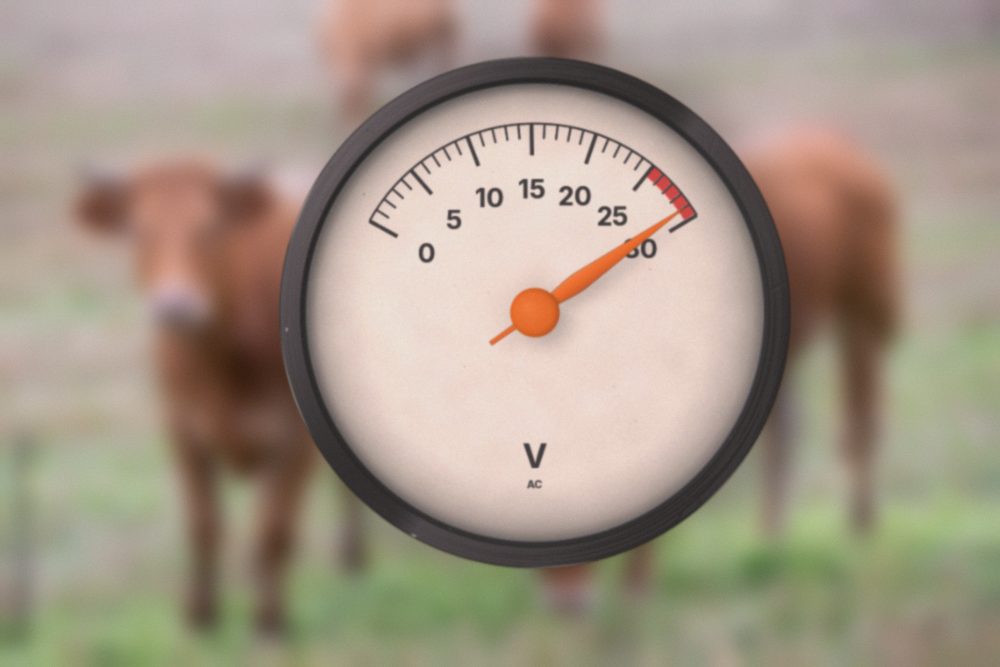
29 V
